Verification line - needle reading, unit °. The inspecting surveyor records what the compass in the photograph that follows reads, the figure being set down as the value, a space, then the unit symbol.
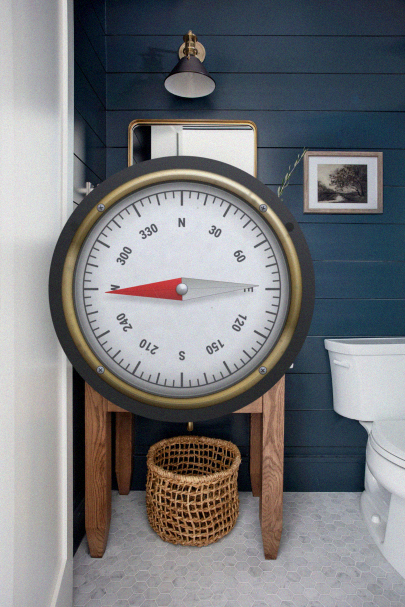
267.5 °
